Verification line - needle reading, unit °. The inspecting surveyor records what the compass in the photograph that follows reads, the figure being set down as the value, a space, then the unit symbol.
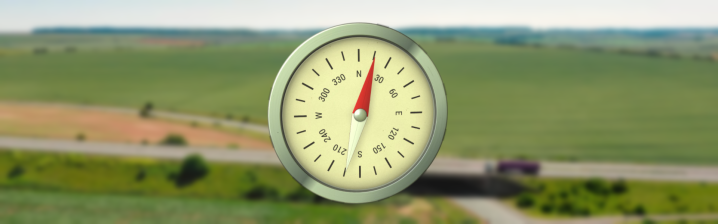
15 °
